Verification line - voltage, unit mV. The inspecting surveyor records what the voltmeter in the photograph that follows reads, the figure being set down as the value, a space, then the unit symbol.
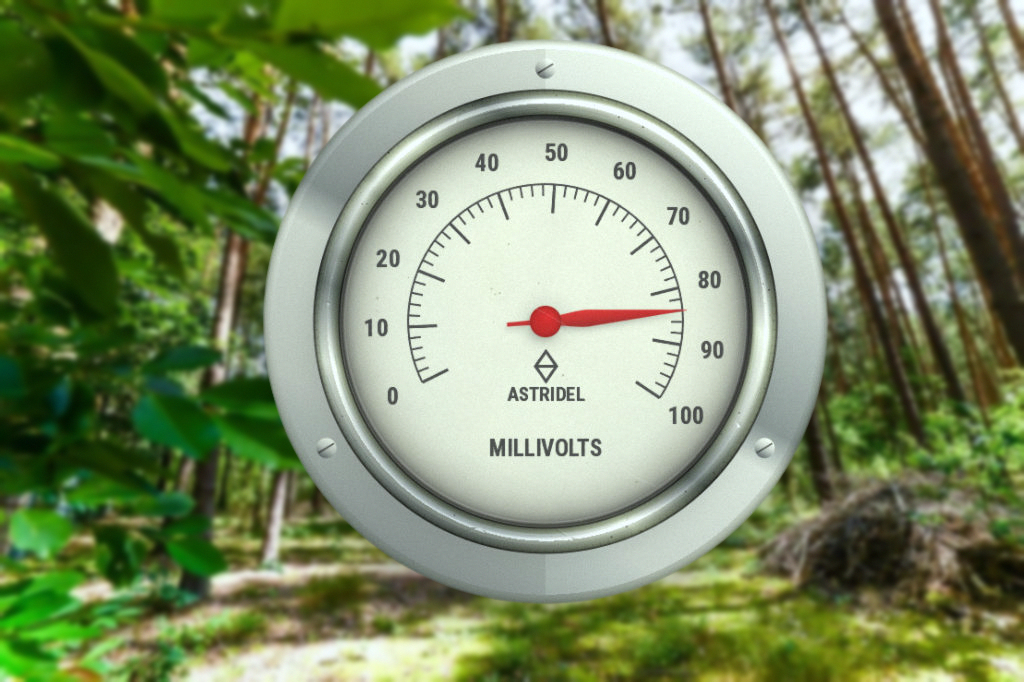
84 mV
